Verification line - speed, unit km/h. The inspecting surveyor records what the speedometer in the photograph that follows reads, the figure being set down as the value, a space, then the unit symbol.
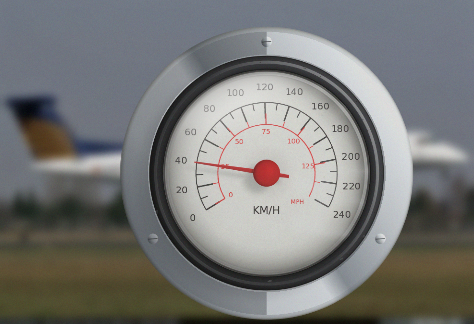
40 km/h
